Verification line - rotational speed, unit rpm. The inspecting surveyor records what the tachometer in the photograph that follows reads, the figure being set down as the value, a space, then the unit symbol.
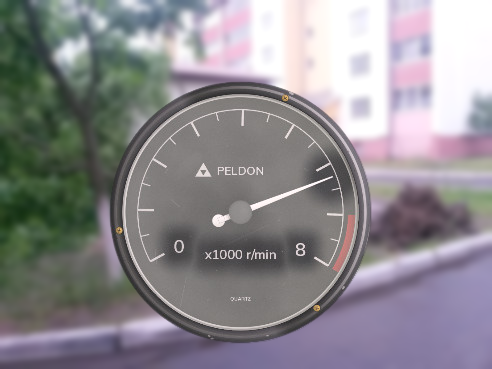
6250 rpm
